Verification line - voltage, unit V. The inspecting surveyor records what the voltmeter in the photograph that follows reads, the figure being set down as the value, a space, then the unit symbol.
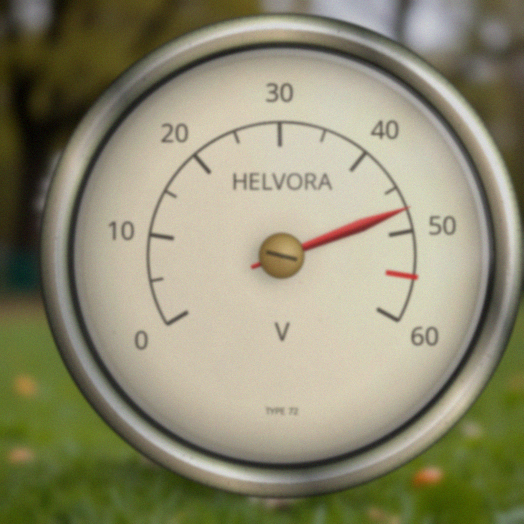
47.5 V
